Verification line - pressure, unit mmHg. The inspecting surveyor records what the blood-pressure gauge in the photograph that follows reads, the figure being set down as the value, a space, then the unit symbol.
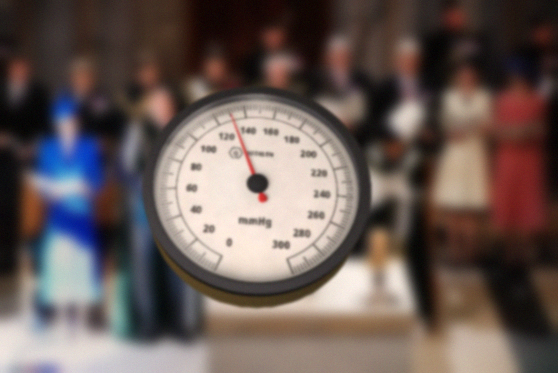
130 mmHg
